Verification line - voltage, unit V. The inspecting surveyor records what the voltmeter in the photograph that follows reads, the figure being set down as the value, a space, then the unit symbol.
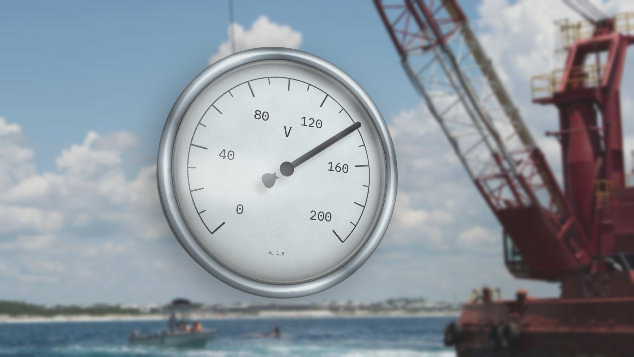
140 V
